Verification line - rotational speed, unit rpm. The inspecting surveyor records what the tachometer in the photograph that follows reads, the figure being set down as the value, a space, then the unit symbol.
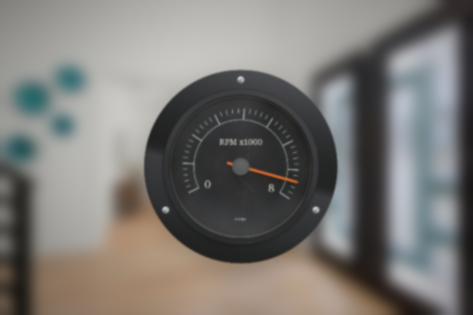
7400 rpm
